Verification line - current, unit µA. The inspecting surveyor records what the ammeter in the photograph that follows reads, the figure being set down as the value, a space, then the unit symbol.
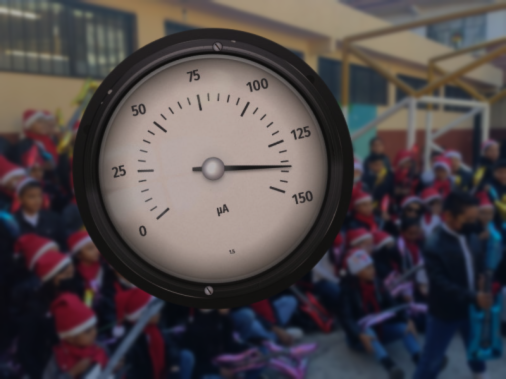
137.5 µA
